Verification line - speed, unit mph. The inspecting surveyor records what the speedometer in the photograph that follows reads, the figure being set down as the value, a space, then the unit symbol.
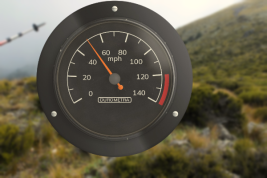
50 mph
